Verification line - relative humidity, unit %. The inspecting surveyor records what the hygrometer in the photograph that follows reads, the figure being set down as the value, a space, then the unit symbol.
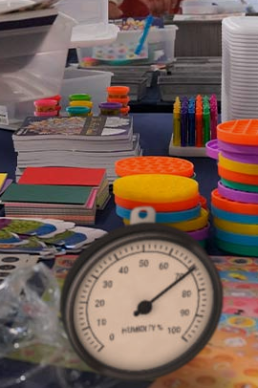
70 %
